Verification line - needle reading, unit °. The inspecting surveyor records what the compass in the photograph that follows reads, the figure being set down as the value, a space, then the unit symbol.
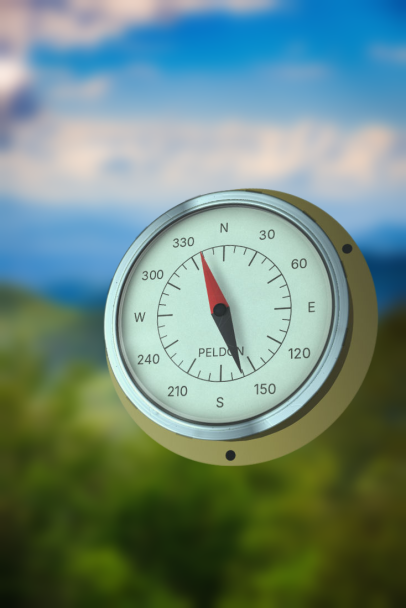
340 °
